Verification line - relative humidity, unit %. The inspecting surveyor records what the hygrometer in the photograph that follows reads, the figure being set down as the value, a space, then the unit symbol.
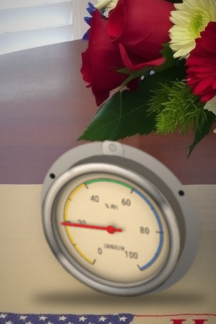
20 %
